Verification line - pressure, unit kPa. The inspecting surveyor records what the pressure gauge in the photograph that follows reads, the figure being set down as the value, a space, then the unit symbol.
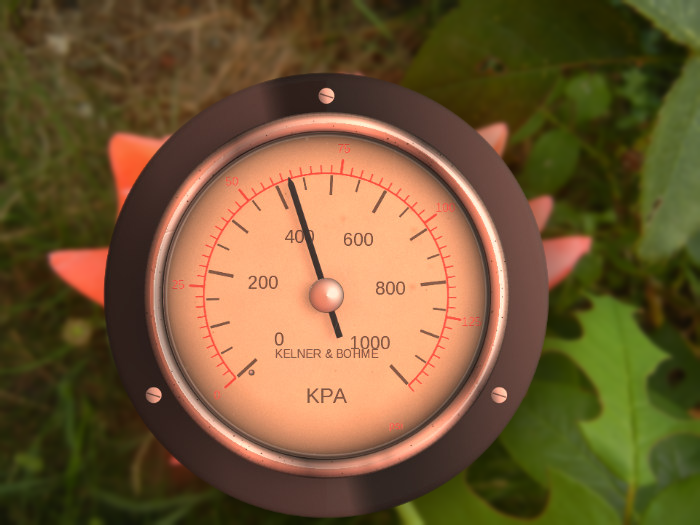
425 kPa
